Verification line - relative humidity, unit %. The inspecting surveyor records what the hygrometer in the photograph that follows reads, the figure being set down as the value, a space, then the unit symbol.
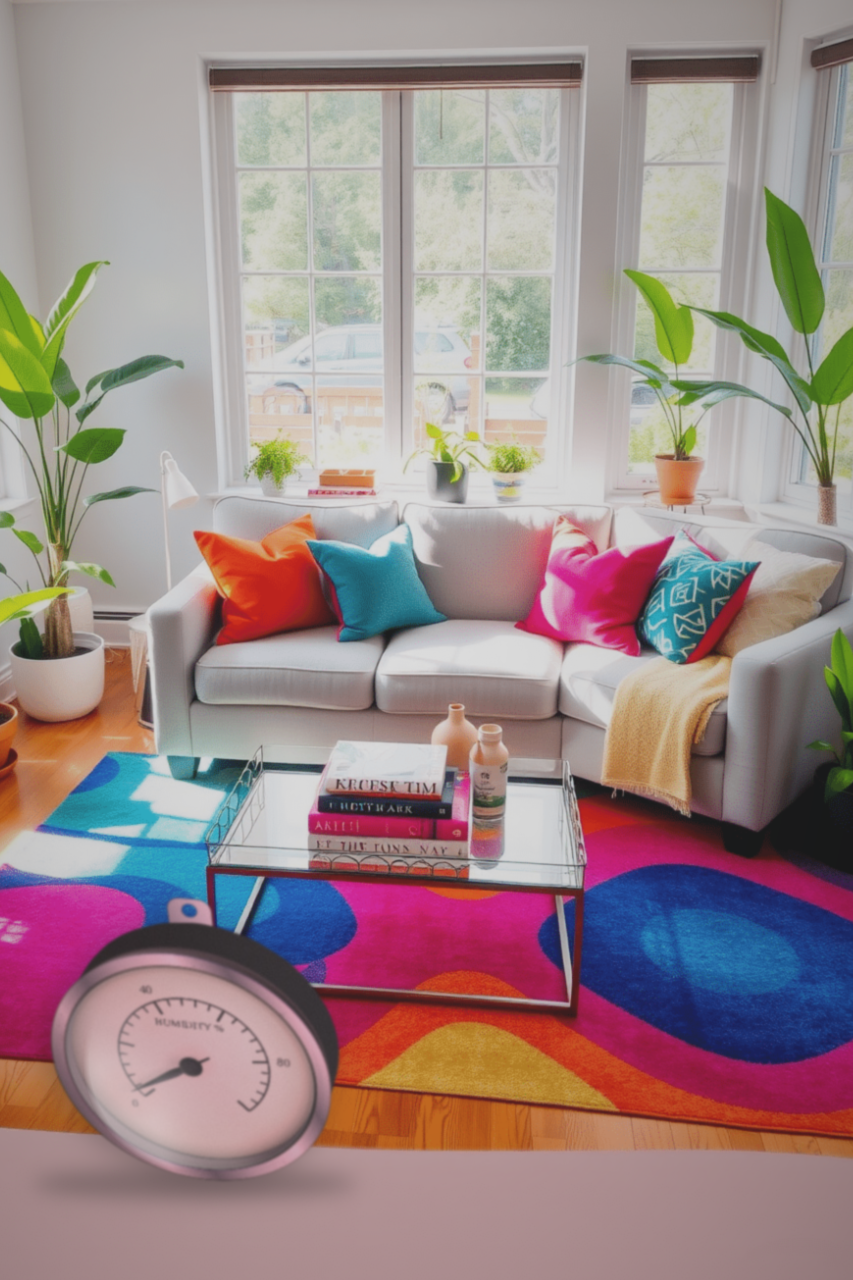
4 %
